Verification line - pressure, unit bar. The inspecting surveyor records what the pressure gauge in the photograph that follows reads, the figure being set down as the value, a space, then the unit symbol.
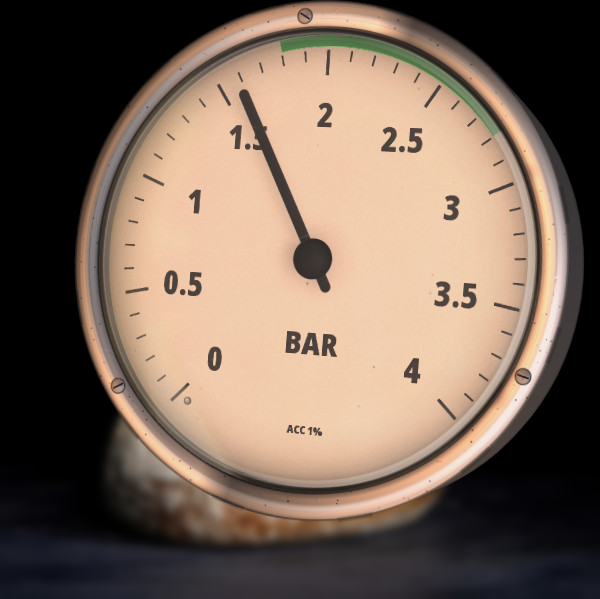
1.6 bar
